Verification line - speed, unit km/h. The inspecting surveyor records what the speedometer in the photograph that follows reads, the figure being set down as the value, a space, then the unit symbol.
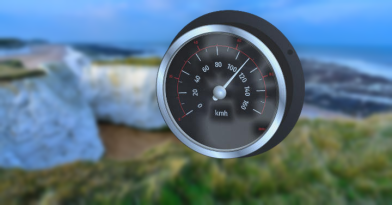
110 km/h
